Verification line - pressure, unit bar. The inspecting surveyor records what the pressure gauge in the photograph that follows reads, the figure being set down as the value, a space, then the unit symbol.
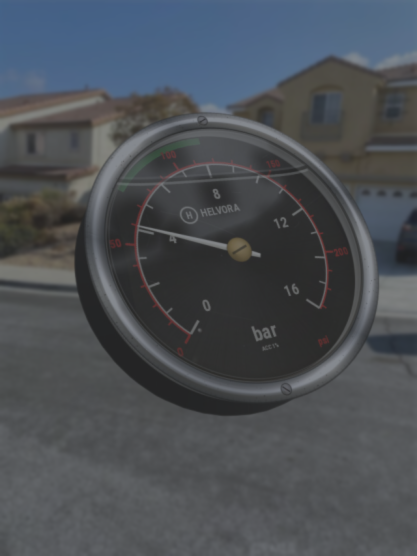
4 bar
